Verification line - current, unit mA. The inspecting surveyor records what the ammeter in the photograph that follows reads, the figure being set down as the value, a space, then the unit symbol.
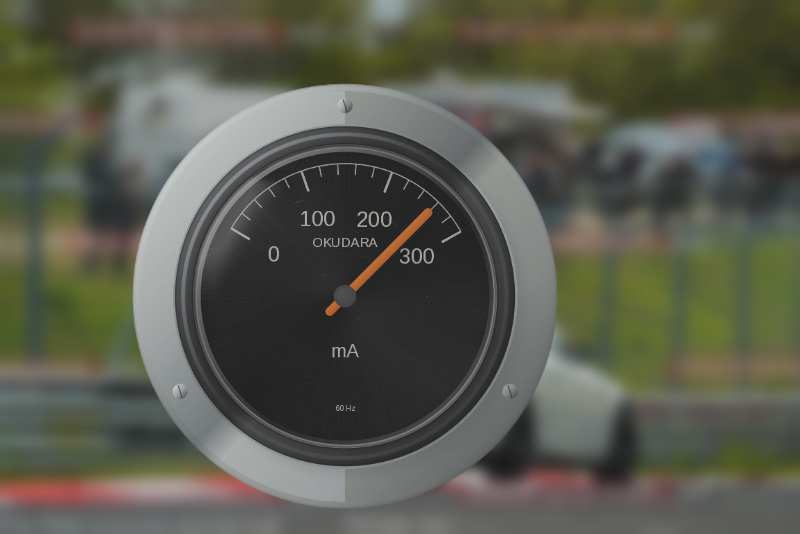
260 mA
